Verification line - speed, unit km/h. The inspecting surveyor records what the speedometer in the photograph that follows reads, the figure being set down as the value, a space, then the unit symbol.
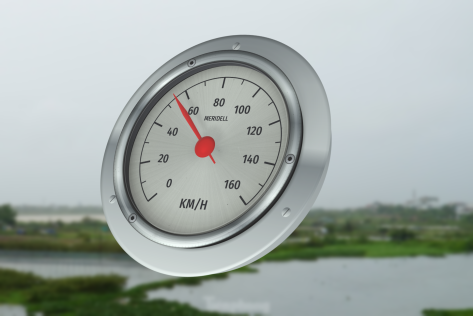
55 km/h
